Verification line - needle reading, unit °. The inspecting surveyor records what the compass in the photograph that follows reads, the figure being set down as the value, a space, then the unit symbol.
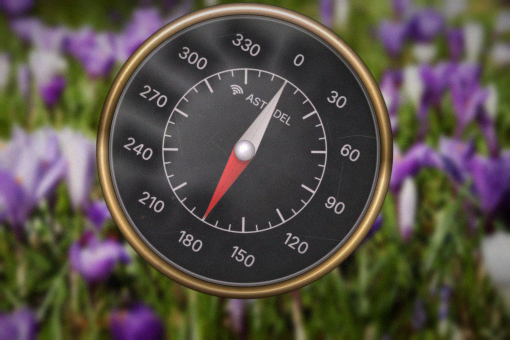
180 °
